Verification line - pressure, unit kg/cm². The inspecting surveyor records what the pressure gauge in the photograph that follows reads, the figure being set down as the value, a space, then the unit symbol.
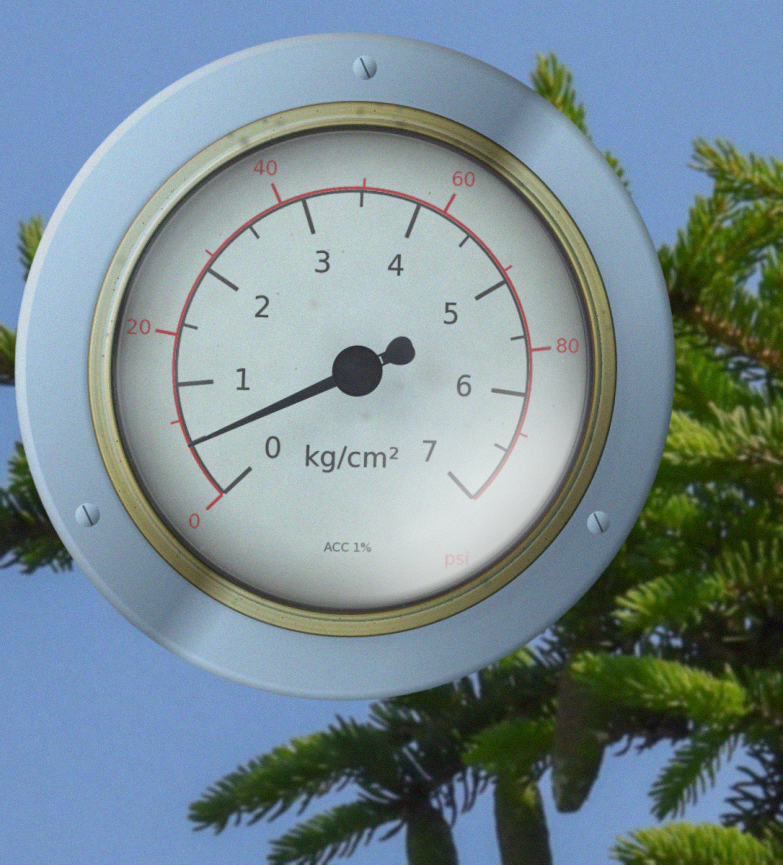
0.5 kg/cm²
